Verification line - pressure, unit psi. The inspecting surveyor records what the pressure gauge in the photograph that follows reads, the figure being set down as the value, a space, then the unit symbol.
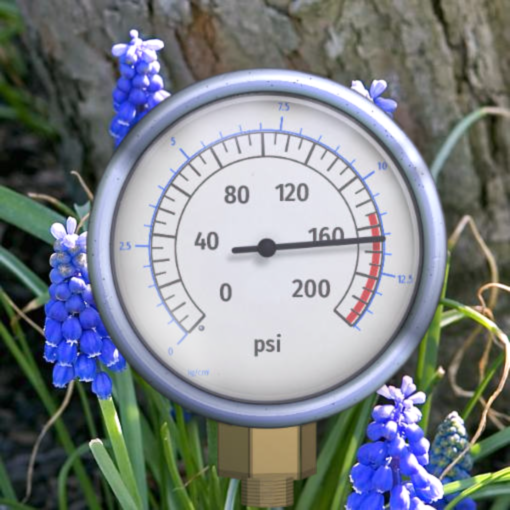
165 psi
